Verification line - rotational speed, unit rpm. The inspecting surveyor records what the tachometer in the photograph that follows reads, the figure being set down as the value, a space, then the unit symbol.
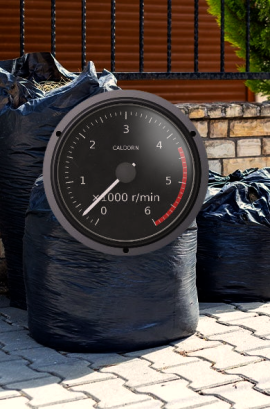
300 rpm
